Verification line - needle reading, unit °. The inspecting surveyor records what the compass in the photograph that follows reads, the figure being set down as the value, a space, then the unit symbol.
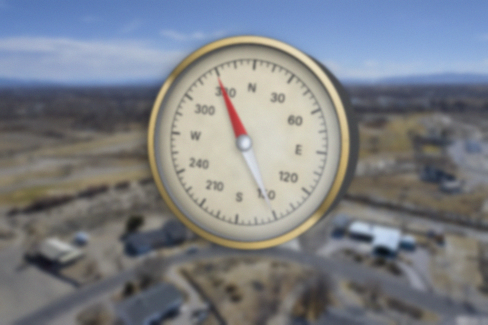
330 °
